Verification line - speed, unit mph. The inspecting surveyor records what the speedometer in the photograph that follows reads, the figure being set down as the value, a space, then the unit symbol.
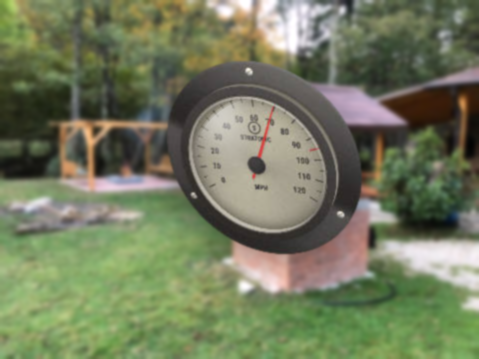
70 mph
